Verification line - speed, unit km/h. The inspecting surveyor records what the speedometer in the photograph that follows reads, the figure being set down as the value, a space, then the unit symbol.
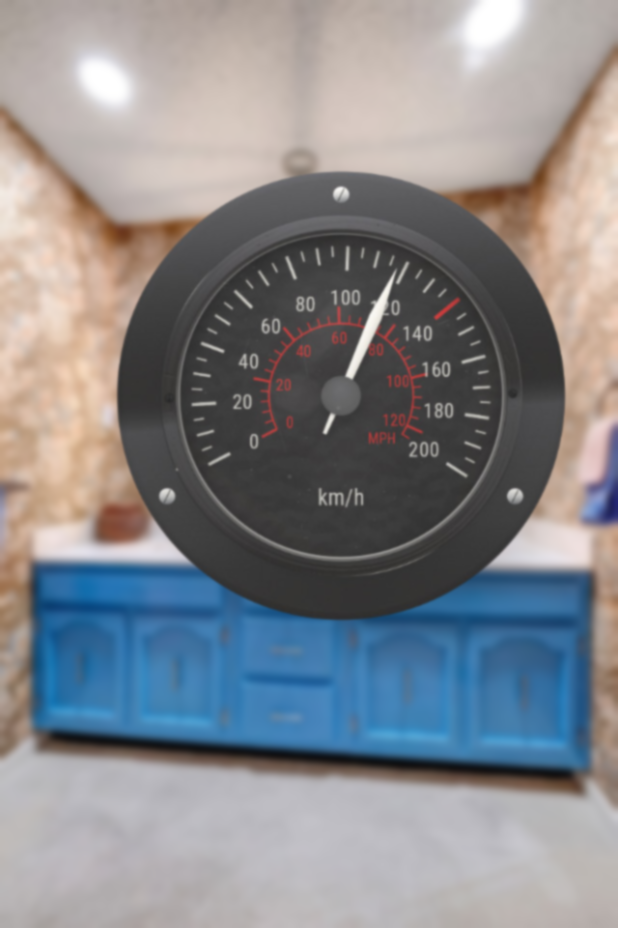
117.5 km/h
